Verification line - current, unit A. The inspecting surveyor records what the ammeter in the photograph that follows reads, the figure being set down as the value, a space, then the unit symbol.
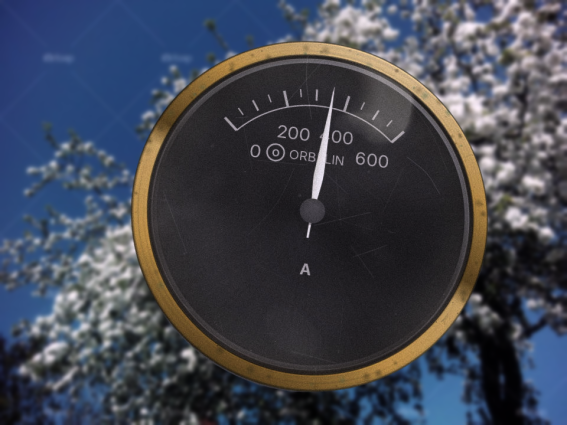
350 A
